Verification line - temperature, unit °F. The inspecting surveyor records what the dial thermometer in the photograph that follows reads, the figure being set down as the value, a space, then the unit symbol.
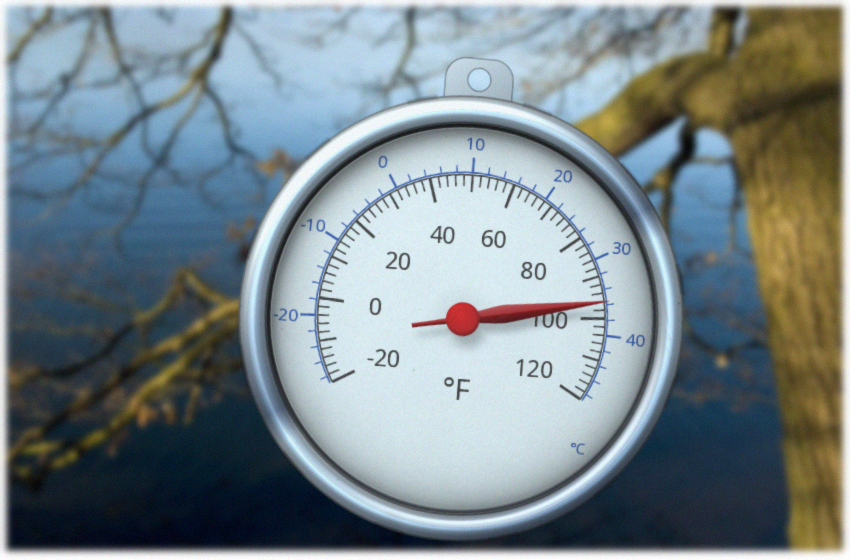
96 °F
